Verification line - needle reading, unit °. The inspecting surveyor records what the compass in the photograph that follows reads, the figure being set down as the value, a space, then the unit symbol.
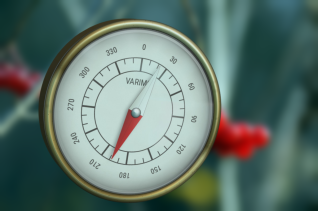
200 °
